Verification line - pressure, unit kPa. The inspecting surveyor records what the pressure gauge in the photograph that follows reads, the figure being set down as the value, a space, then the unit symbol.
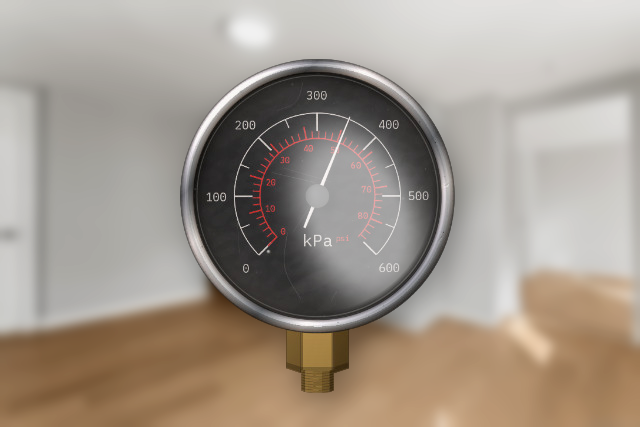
350 kPa
